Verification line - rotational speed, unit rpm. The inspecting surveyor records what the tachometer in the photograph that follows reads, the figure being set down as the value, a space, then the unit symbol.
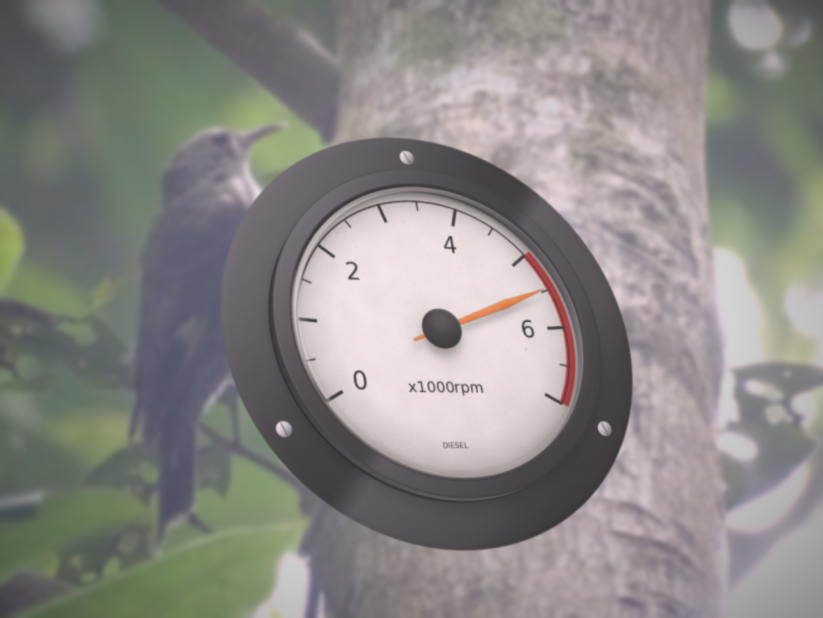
5500 rpm
